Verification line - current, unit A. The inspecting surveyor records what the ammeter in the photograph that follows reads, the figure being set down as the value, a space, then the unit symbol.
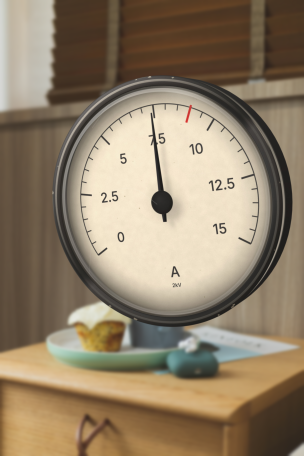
7.5 A
